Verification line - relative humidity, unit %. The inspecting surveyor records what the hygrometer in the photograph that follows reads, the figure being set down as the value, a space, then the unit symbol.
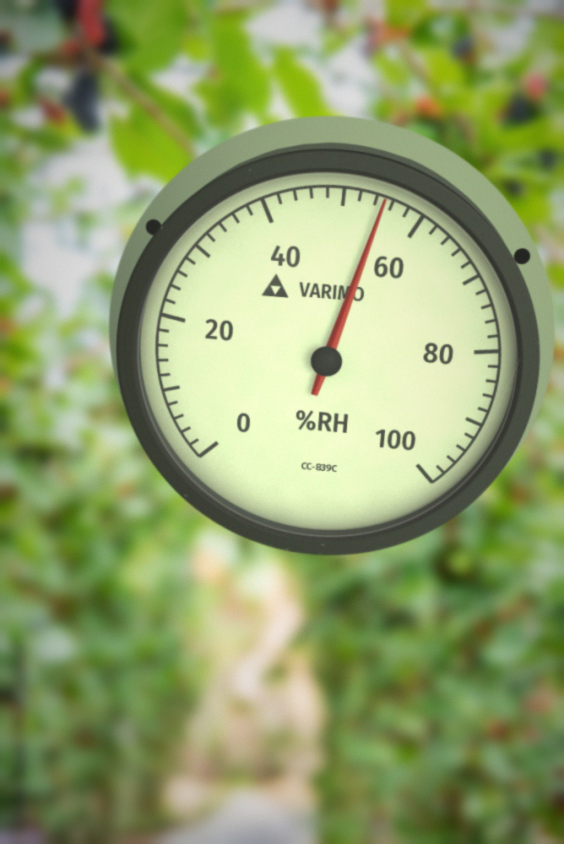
55 %
